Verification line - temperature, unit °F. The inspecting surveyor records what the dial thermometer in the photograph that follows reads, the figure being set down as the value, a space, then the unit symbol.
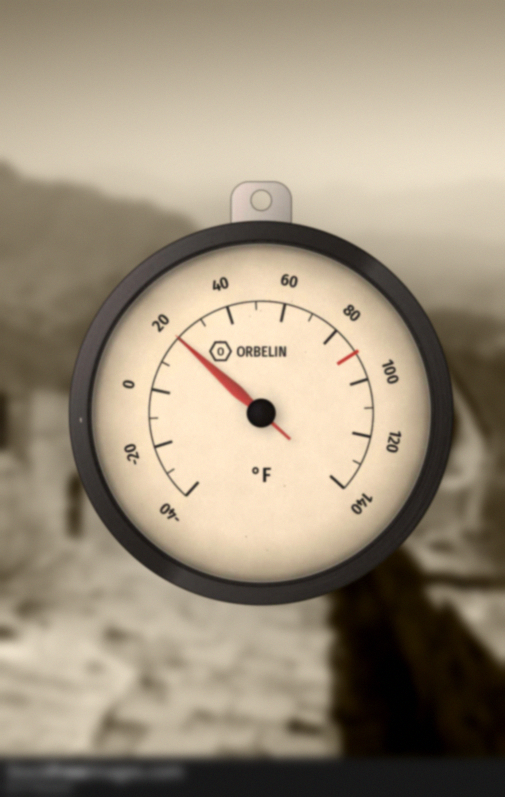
20 °F
